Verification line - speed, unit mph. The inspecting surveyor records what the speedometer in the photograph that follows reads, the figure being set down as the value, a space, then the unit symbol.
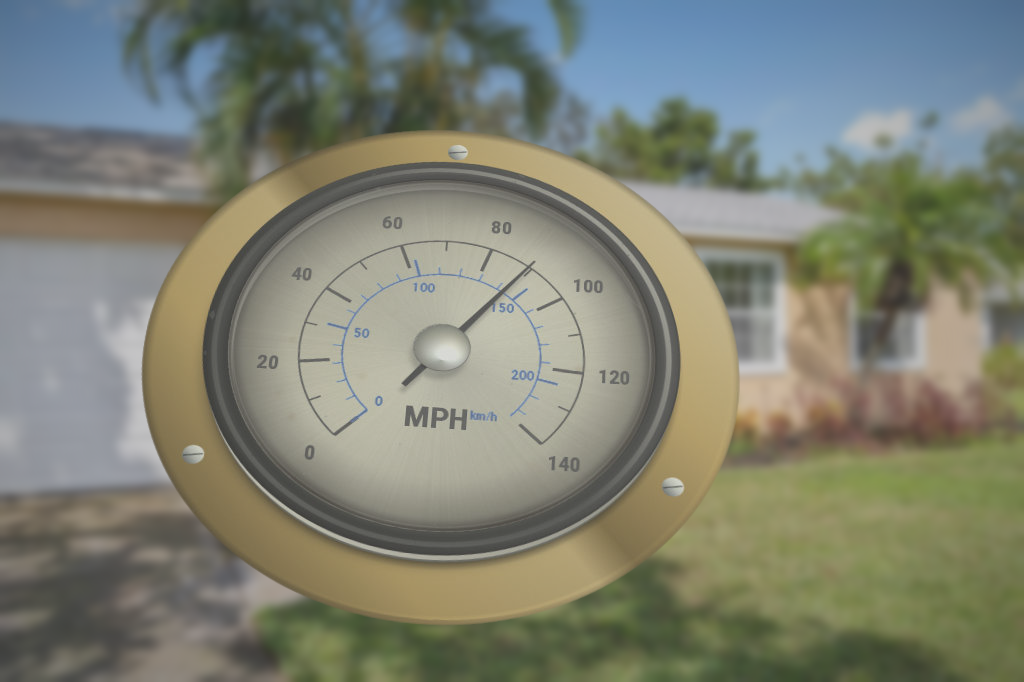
90 mph
